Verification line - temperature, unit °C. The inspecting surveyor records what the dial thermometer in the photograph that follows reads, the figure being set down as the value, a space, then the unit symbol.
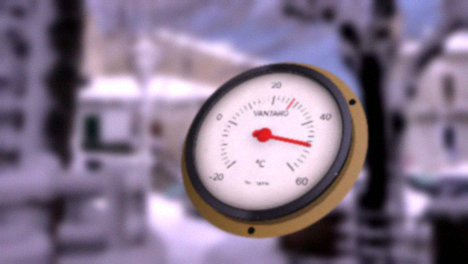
50 °C
